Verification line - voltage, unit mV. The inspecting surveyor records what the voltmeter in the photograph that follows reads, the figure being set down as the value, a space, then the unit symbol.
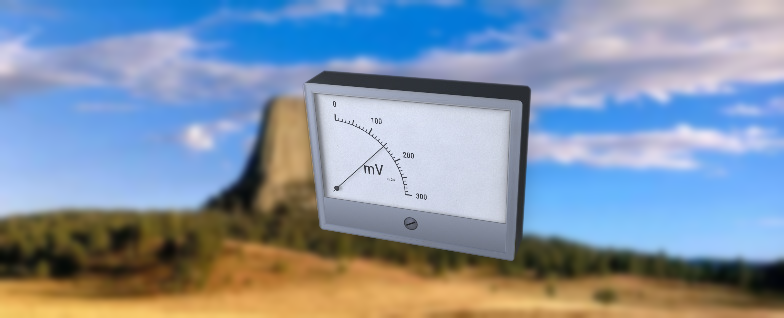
150 mV
